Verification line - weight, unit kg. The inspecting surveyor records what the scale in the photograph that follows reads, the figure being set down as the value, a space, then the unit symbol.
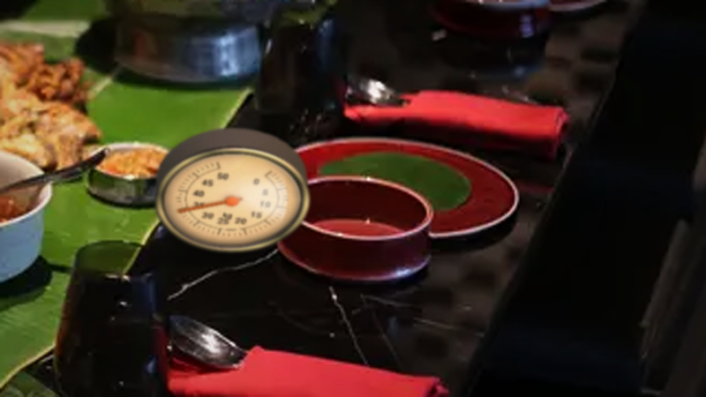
35 kg
